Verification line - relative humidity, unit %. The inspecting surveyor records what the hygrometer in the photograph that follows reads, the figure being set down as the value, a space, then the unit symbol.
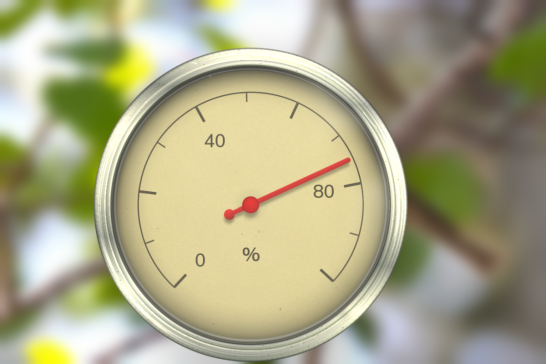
75 %
